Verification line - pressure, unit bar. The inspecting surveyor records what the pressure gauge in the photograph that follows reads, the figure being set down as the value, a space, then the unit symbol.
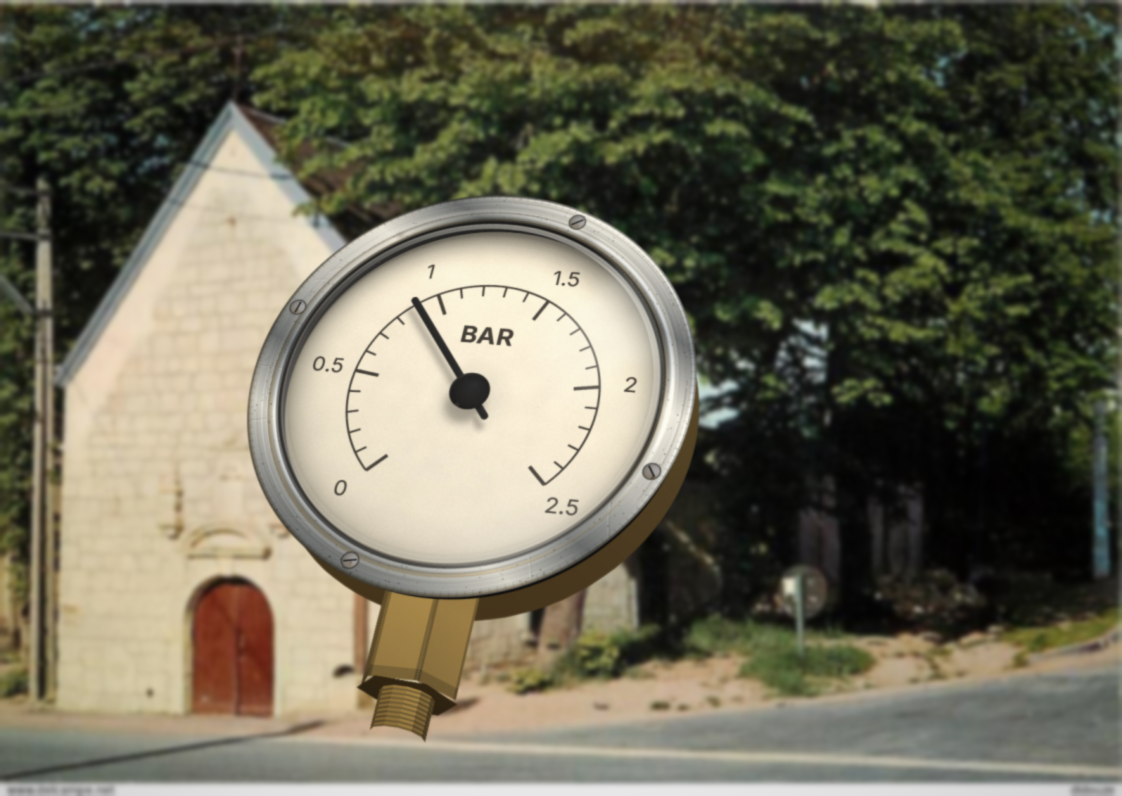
0.9 bar
